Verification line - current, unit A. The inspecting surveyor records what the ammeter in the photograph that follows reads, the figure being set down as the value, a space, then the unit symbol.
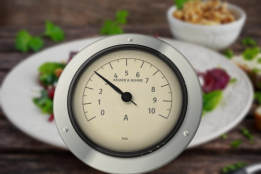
3 A
